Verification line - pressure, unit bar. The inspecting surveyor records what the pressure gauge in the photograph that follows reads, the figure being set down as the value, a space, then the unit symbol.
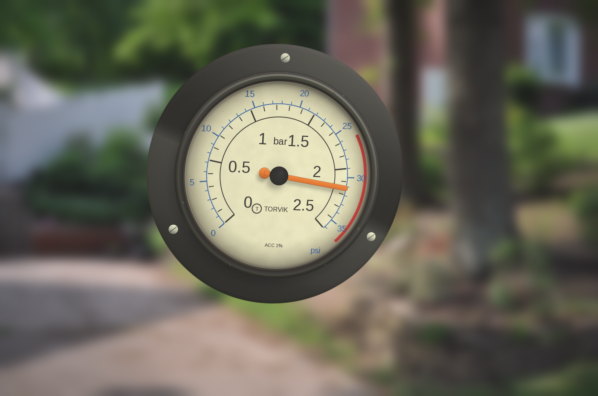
2.15 bar
